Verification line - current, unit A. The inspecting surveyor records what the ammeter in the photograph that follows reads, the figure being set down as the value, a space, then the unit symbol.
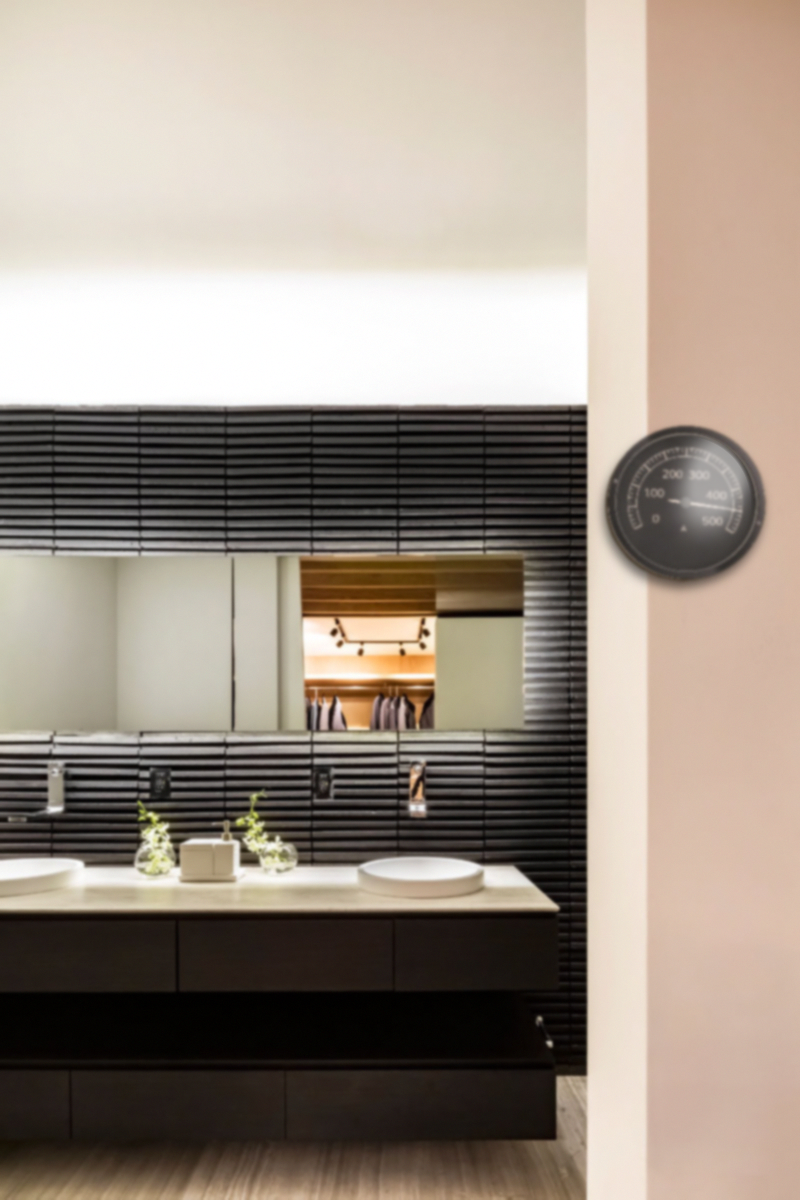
450 A
